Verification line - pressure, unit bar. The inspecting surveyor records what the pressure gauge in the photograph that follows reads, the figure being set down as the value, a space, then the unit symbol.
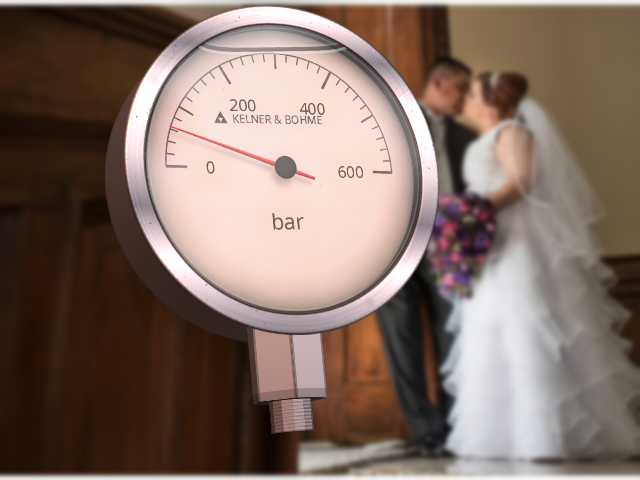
60 bar
